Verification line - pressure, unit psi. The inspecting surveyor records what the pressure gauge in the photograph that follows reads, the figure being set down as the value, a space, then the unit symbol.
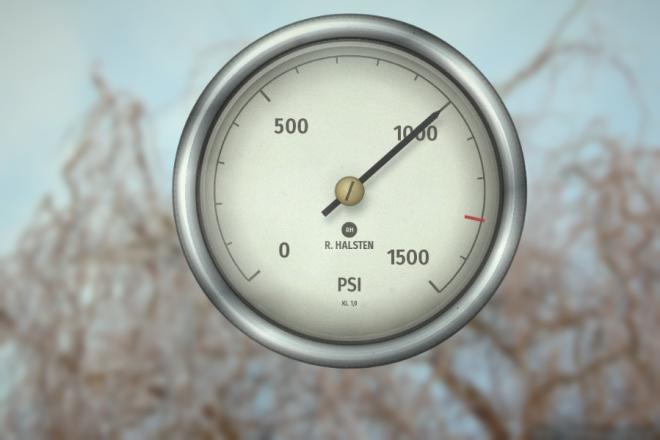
1000 psi
